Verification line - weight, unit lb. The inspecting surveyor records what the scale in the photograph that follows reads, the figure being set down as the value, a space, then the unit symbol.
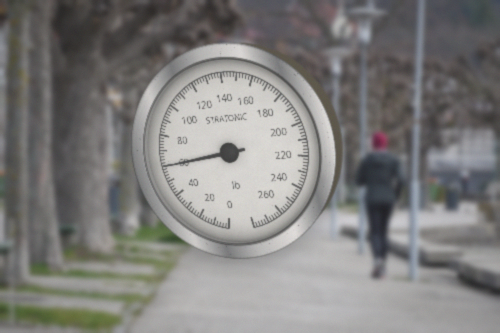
60 lb
